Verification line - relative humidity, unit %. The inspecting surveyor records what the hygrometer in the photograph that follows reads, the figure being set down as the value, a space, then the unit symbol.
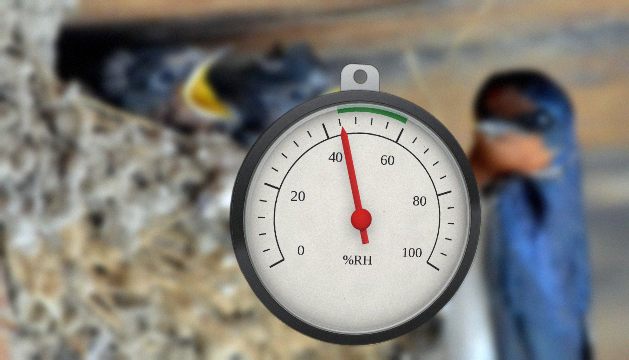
44 %
